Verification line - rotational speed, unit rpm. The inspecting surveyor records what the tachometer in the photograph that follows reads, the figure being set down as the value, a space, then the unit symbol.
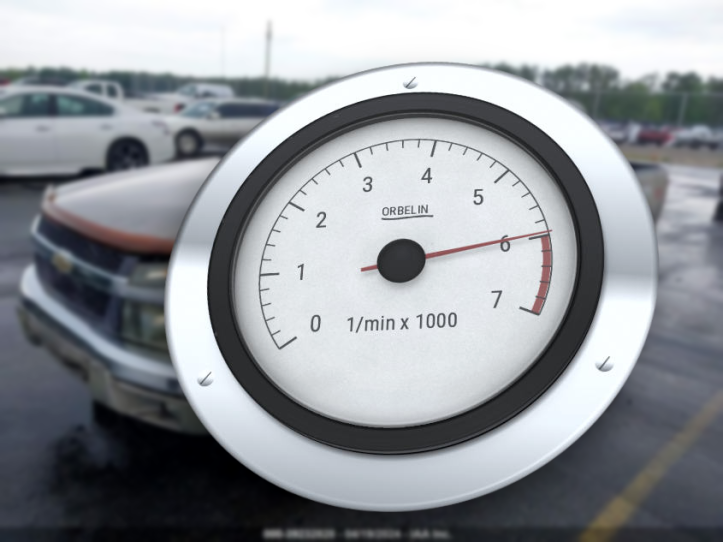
6000 rpm
